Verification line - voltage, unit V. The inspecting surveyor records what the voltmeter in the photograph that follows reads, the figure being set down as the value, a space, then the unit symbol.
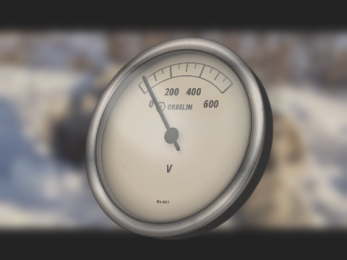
50 V
